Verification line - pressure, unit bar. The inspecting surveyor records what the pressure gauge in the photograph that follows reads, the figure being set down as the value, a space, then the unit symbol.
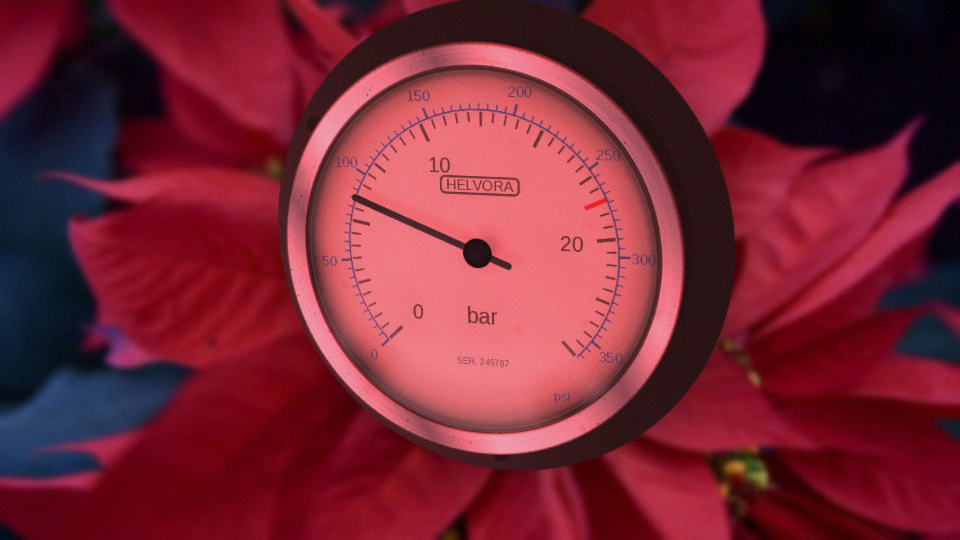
6 bar
